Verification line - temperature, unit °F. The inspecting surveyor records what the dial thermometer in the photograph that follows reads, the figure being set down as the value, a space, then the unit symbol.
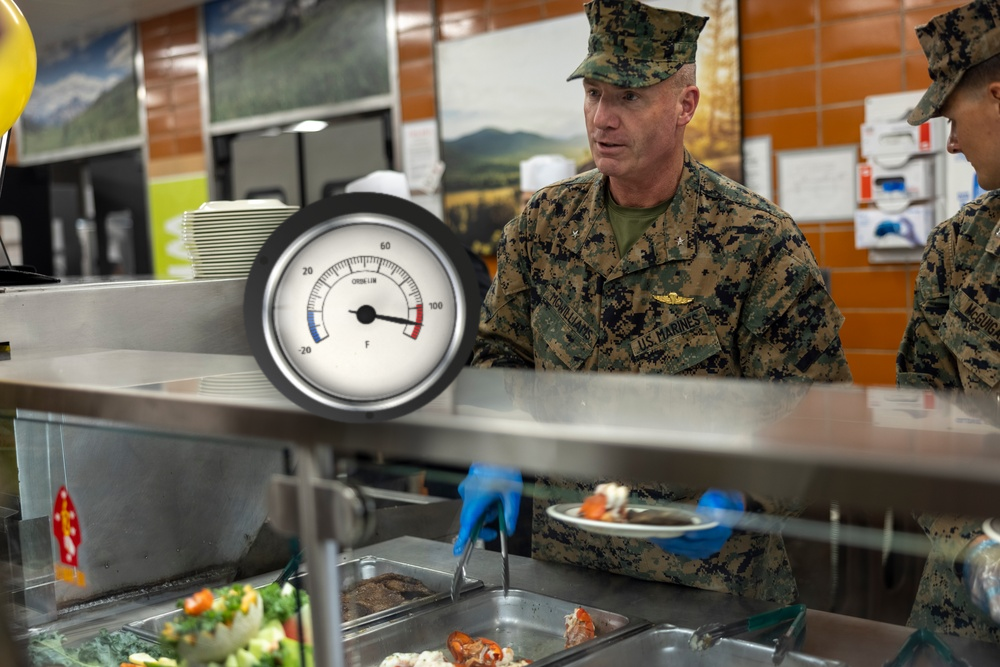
110 °F
